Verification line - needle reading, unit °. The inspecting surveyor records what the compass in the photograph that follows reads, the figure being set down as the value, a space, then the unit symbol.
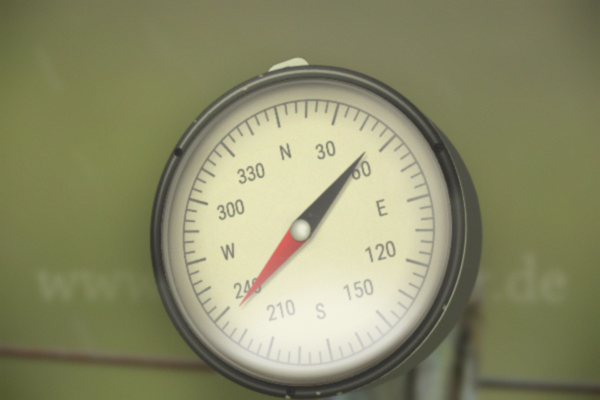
235 °
